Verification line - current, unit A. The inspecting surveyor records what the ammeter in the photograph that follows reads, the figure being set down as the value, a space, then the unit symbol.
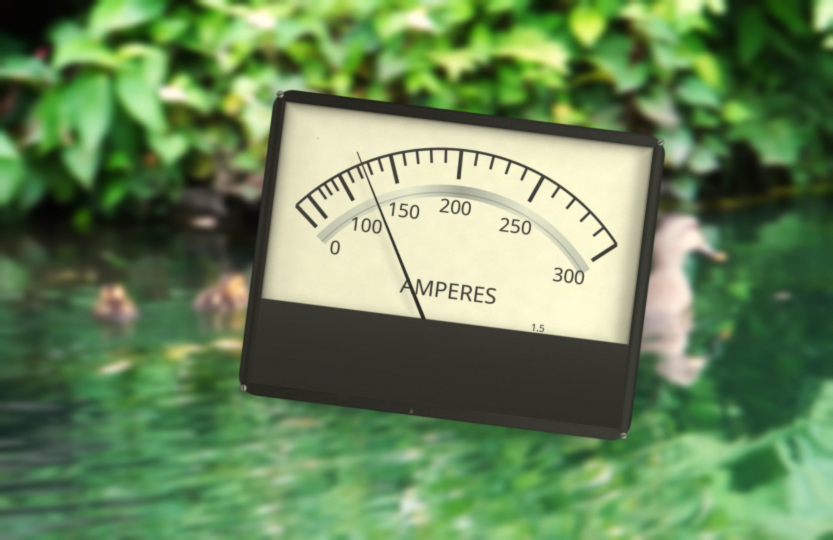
125 A
